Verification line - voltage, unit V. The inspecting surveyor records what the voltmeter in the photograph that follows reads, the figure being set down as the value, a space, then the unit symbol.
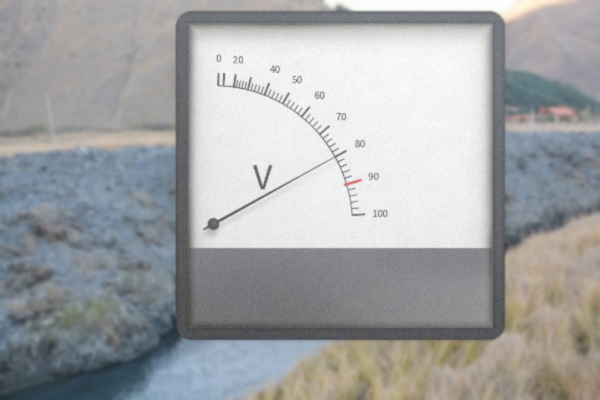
80 V
